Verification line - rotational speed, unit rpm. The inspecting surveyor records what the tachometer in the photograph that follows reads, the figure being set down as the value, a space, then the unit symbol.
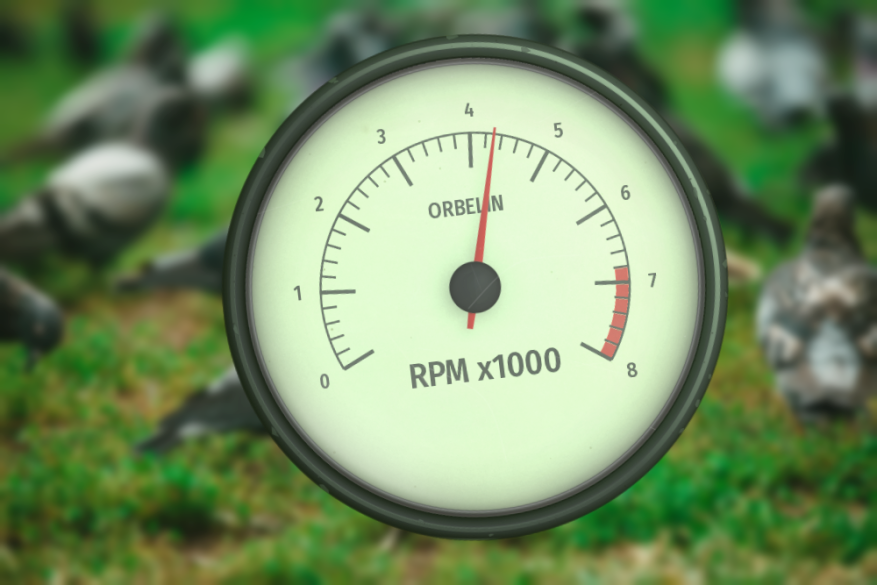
4300 rpm
